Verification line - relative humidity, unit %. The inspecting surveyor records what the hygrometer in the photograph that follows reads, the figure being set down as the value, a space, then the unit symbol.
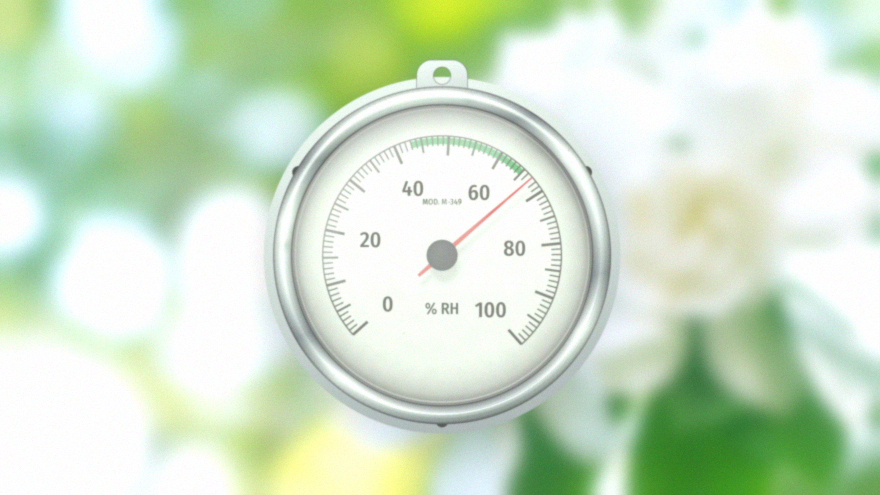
67 %
